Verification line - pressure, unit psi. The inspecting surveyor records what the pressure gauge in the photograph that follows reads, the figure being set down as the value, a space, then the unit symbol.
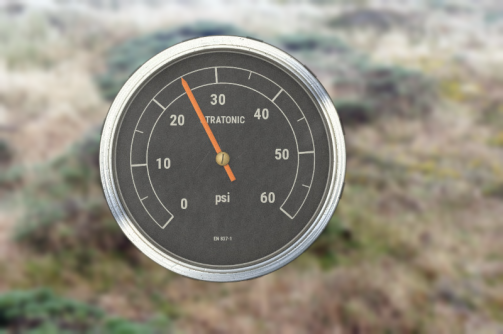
25 psi
